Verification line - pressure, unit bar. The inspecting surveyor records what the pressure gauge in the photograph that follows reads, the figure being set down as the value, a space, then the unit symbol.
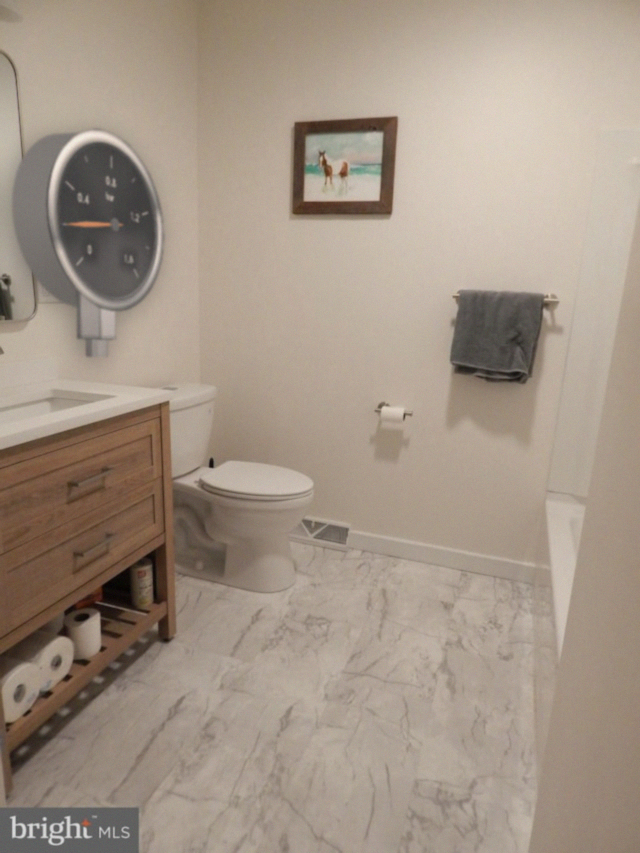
0.2 bar
